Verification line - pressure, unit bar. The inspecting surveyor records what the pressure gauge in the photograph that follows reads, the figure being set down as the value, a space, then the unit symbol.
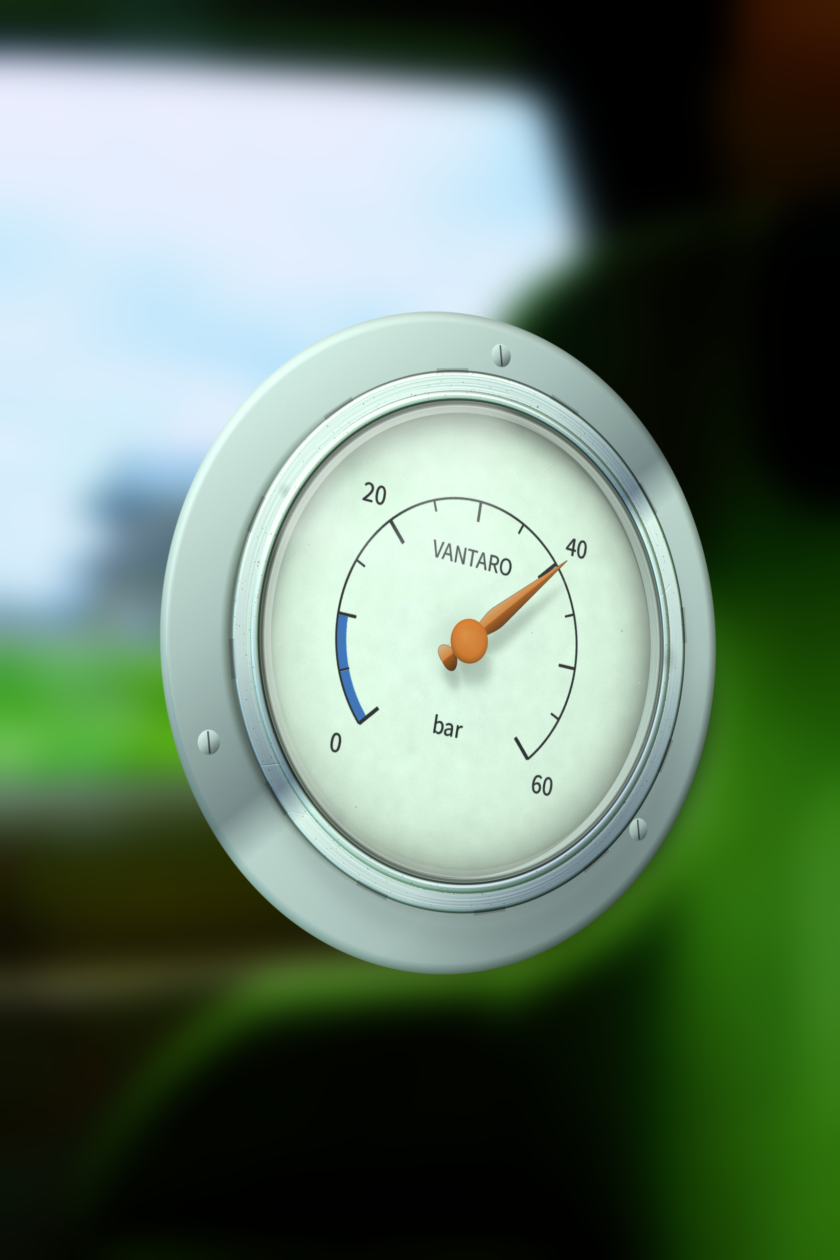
40 bar
